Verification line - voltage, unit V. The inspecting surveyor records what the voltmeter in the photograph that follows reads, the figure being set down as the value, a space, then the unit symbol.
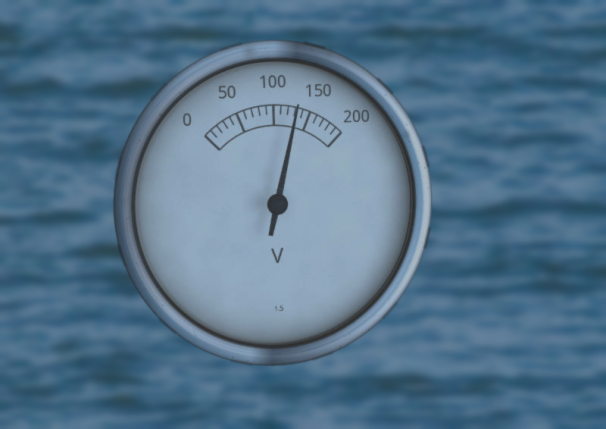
130 V
